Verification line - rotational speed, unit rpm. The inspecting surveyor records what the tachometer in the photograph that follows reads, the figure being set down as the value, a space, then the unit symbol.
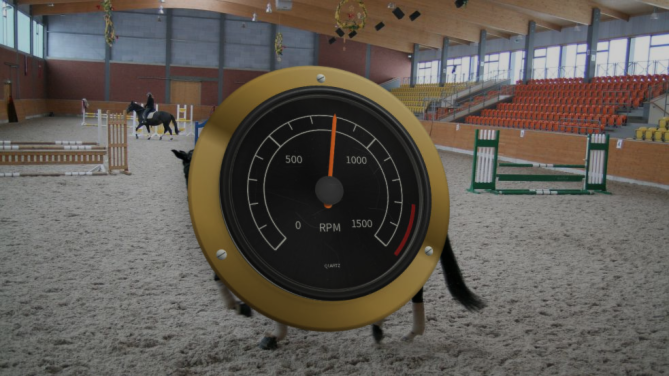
800 rpm
